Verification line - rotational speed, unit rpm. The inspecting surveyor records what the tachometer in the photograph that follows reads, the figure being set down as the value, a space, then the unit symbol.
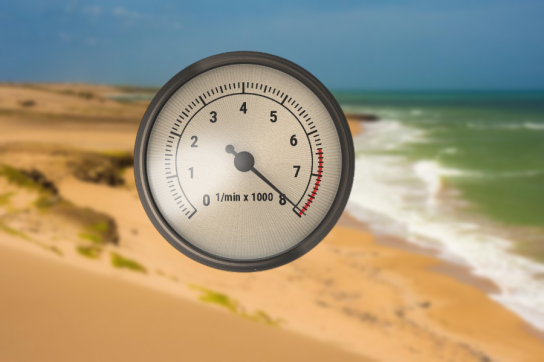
7900 rpm
